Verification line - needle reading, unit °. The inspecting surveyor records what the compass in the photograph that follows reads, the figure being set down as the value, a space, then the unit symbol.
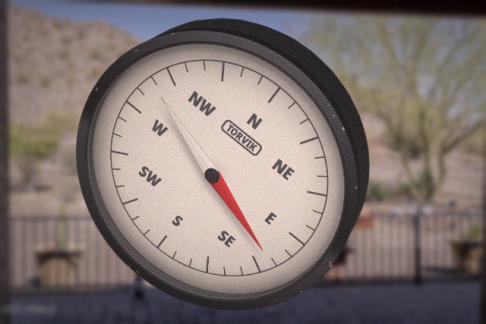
110 °
